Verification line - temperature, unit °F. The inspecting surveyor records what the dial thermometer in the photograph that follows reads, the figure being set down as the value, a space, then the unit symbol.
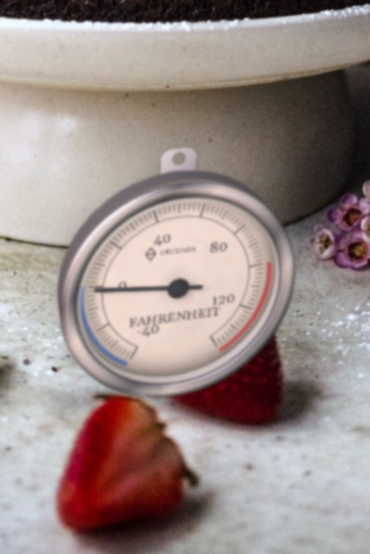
0 °F
